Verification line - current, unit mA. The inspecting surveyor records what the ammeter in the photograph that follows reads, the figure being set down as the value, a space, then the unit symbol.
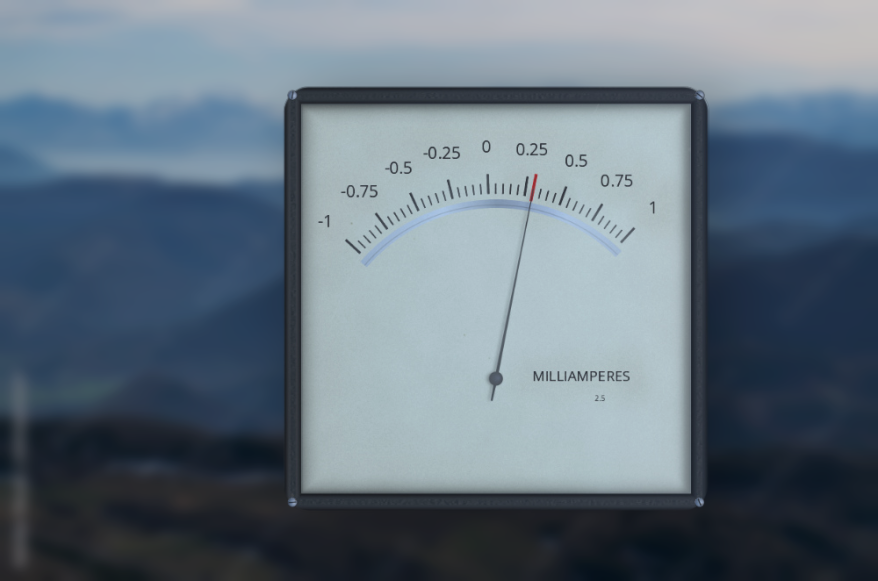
0.3 mA
